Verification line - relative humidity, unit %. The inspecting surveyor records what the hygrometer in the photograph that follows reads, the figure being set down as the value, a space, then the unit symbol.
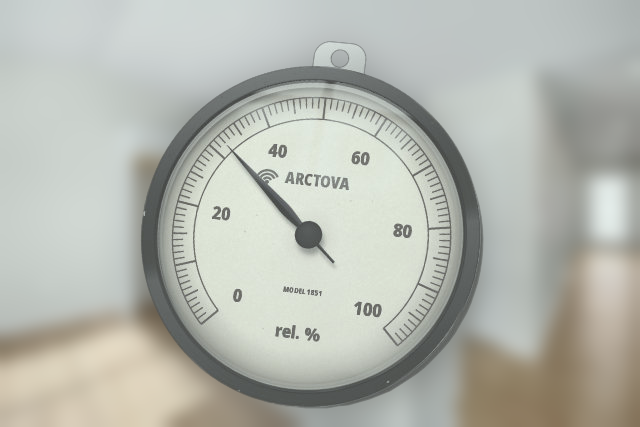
32 %
